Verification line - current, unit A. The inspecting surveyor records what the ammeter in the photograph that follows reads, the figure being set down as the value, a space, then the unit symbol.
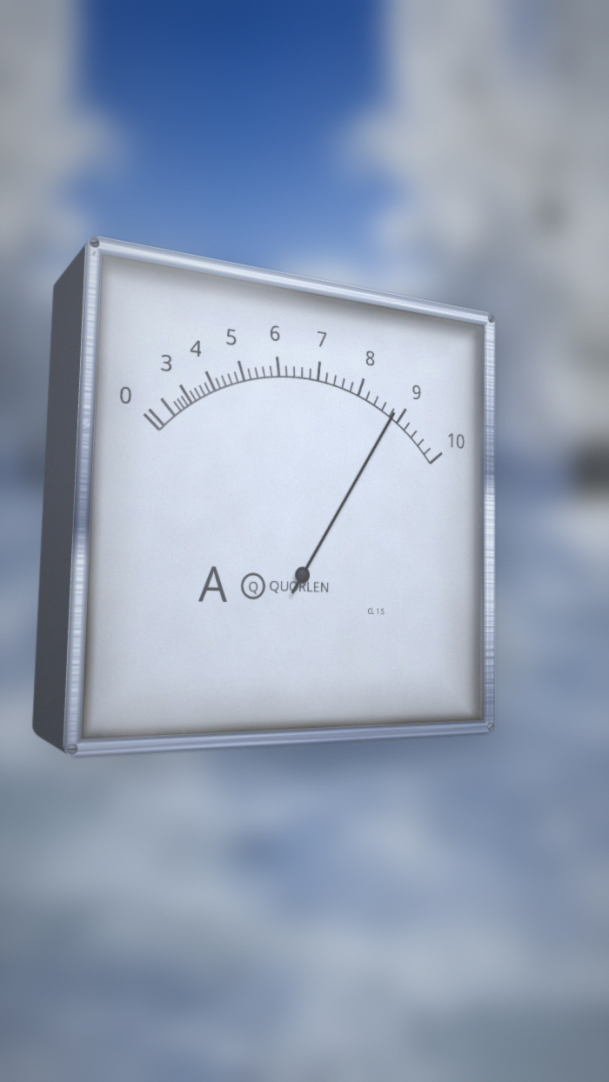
8.8 A
